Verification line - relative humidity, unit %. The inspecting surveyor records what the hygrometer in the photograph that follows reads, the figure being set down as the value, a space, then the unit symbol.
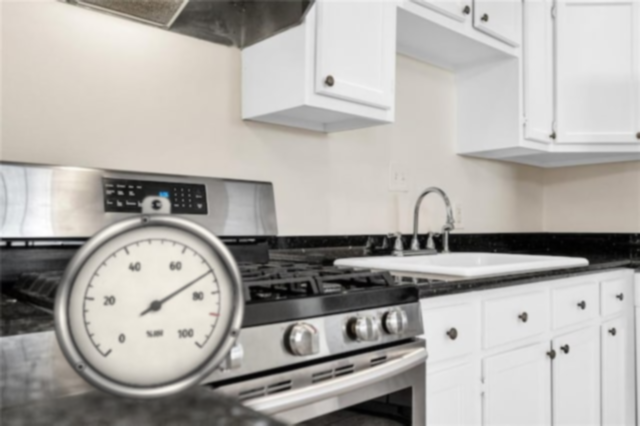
72 %
